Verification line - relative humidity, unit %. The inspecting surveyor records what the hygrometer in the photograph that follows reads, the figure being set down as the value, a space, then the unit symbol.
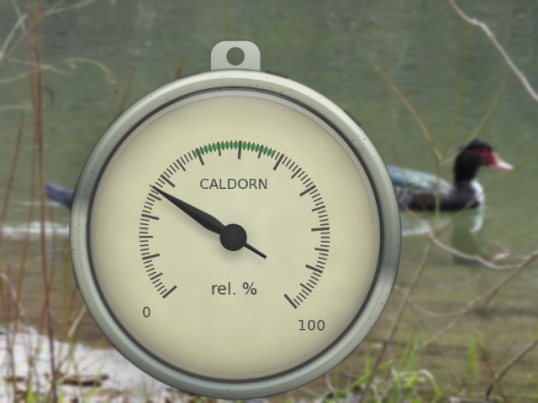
27 %
